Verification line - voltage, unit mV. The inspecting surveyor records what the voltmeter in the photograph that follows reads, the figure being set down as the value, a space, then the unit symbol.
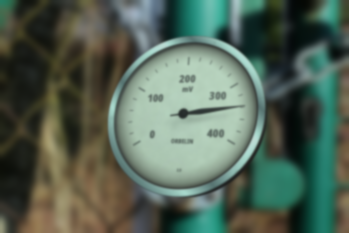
340 mV
